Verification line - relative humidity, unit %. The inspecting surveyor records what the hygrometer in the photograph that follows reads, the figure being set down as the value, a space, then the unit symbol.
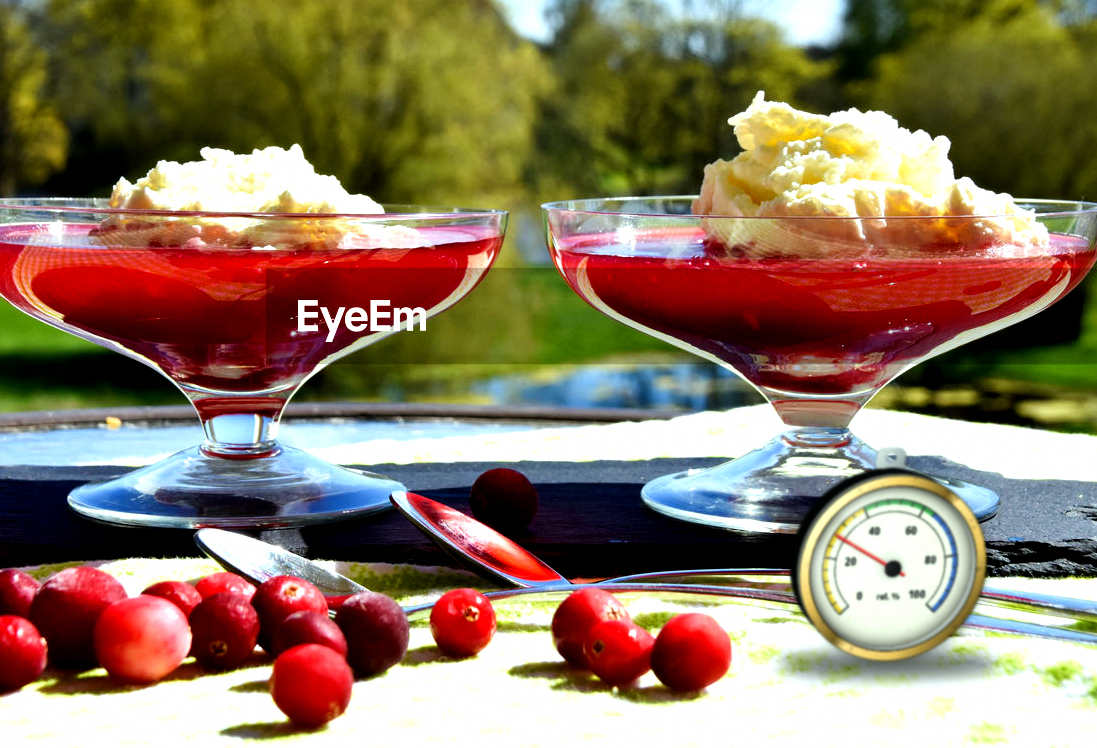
28 %
